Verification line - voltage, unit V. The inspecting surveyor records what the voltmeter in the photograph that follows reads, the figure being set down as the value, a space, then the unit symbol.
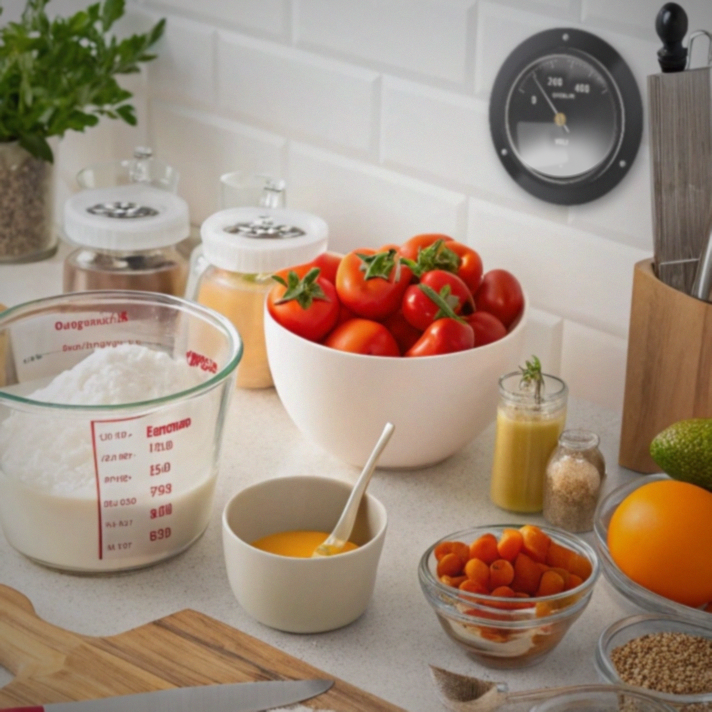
100 V
